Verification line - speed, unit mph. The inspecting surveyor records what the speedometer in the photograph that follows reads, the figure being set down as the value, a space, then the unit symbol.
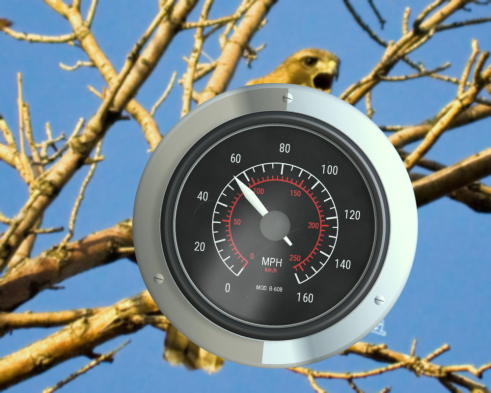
55 mph
